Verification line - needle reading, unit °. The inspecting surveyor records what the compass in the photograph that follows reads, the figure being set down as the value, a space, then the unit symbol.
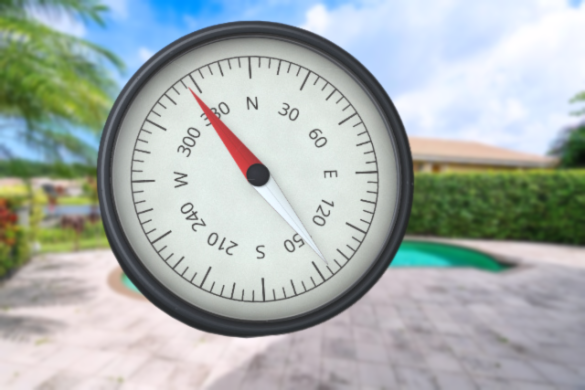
325 °
